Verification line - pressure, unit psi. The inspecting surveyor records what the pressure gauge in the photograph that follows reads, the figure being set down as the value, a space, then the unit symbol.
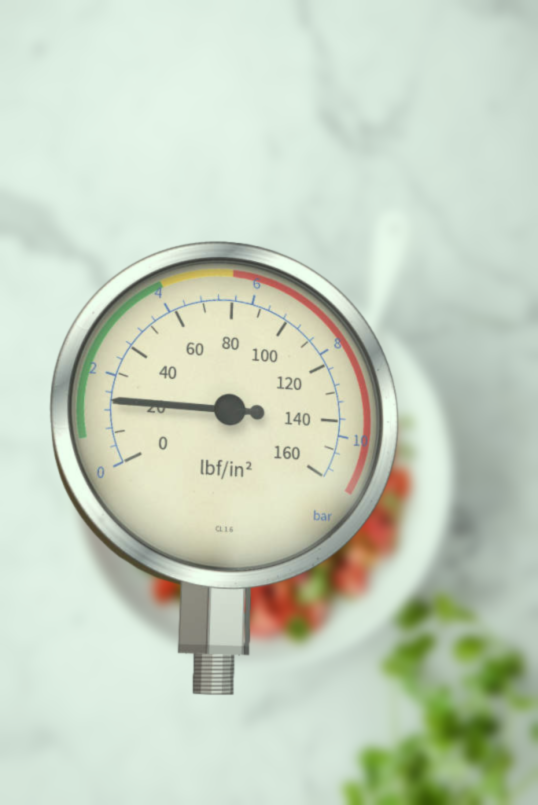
20 psi
